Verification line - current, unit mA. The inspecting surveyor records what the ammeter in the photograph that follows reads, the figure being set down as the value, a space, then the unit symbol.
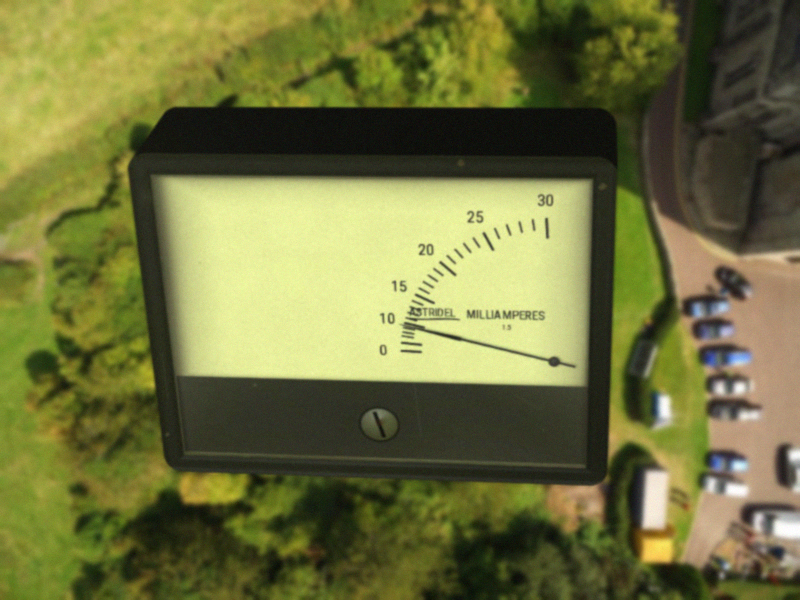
10 mA
